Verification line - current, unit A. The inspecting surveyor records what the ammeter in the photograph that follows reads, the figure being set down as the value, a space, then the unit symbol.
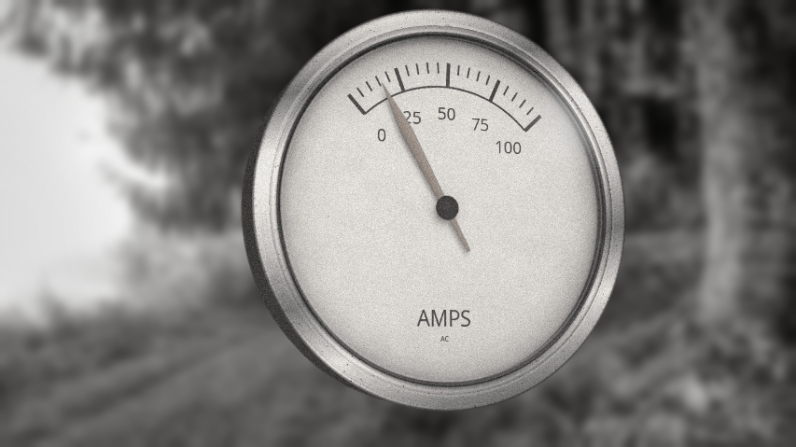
15 A
